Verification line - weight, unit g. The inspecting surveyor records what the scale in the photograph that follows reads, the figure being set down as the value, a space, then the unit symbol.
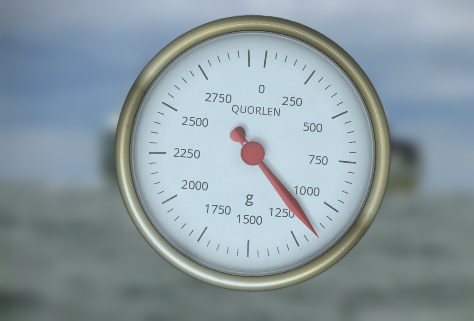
1150 g
